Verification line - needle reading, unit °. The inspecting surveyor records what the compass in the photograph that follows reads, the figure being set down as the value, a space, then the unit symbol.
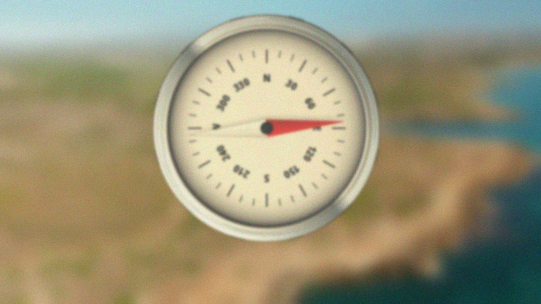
85 °
